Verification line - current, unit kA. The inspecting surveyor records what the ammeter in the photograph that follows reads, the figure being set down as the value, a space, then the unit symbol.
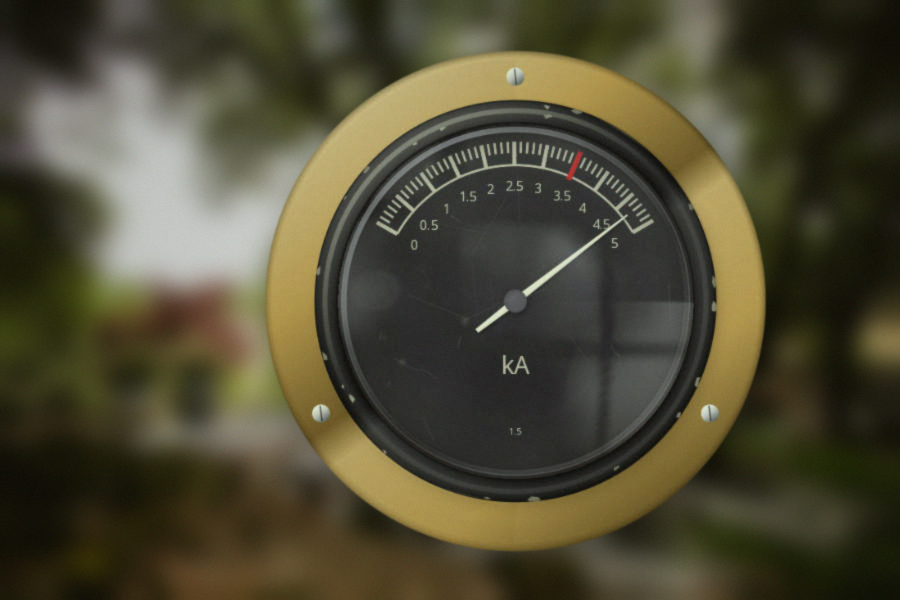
4.7 kA
